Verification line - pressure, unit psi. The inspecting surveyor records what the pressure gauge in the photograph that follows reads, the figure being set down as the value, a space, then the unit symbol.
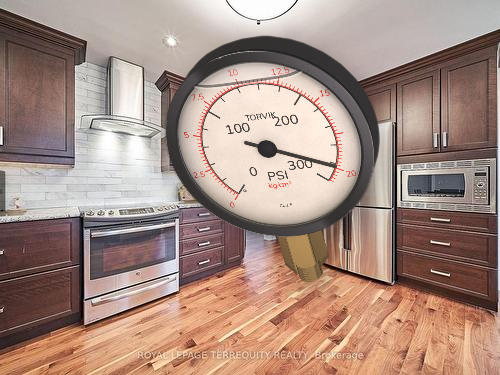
280 psi
